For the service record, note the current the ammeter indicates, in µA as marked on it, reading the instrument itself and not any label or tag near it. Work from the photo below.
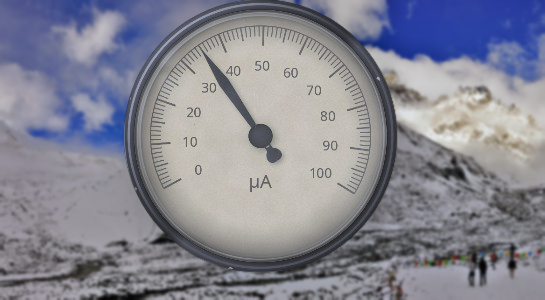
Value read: 35 µA
